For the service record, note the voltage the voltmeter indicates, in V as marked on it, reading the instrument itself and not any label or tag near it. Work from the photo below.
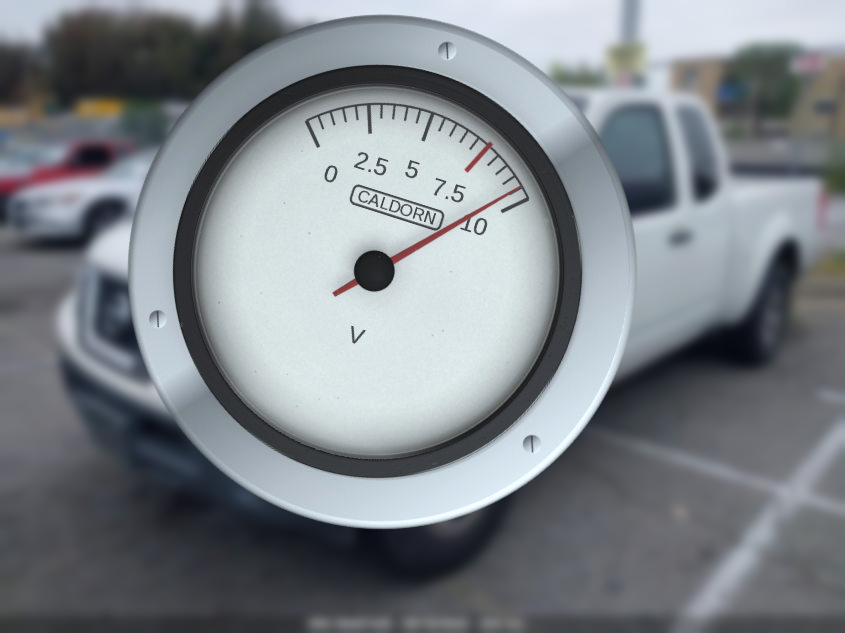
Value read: 9.5 V
